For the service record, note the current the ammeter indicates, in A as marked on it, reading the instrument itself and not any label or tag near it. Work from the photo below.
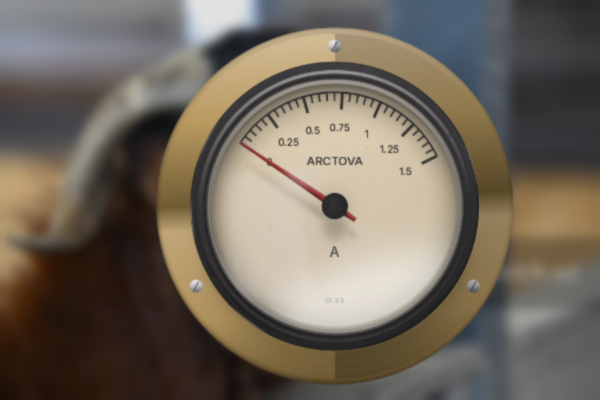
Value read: 0 A
